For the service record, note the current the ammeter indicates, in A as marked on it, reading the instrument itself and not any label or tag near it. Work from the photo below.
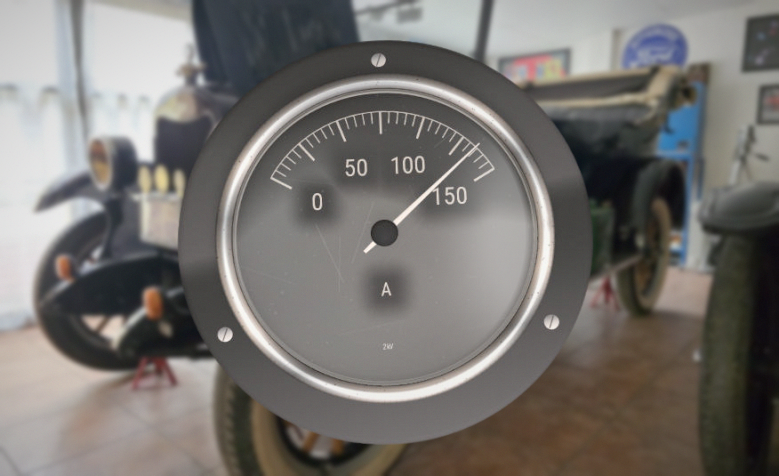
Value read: 135 A
